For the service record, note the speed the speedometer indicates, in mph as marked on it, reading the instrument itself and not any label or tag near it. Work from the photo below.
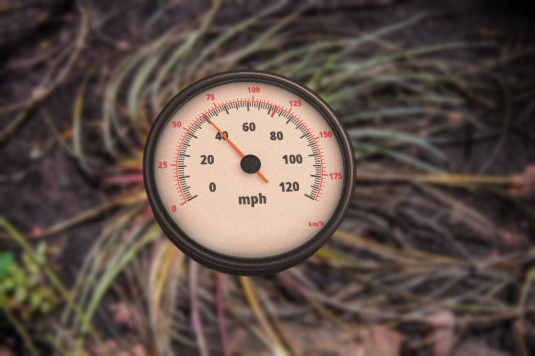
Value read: 40 mph
